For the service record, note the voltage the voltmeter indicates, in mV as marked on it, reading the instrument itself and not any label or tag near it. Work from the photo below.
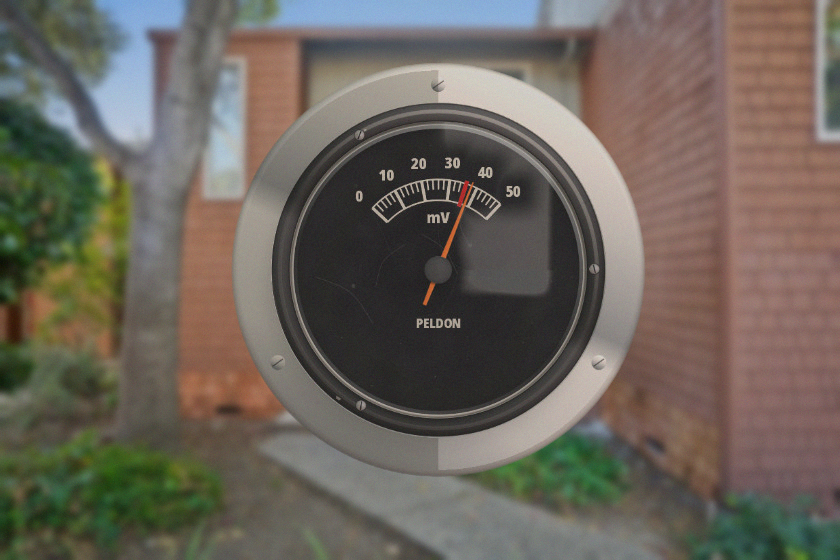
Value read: 38 mV
